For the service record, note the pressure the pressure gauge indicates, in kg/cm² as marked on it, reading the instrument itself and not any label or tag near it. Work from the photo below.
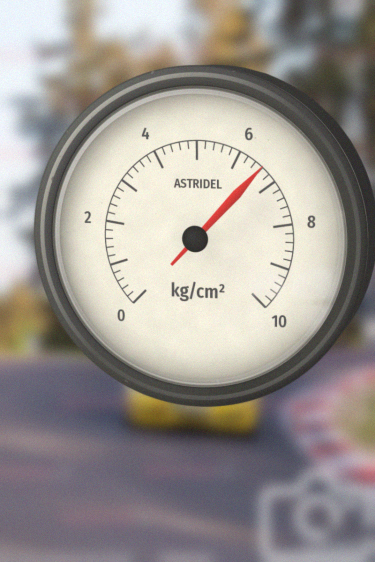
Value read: 6.6 kg/cm²
